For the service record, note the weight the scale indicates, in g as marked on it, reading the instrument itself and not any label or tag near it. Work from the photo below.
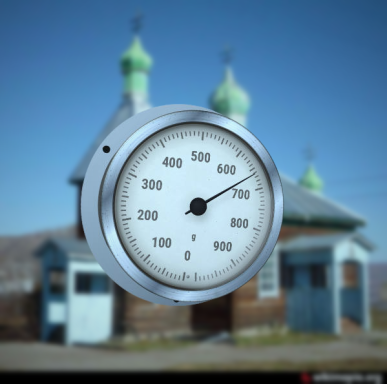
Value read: 660 g
